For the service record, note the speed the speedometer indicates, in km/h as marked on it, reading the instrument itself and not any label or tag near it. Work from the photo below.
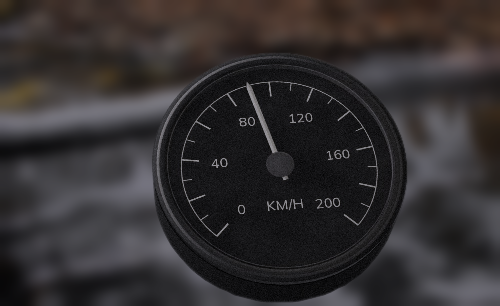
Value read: 90 km/h
